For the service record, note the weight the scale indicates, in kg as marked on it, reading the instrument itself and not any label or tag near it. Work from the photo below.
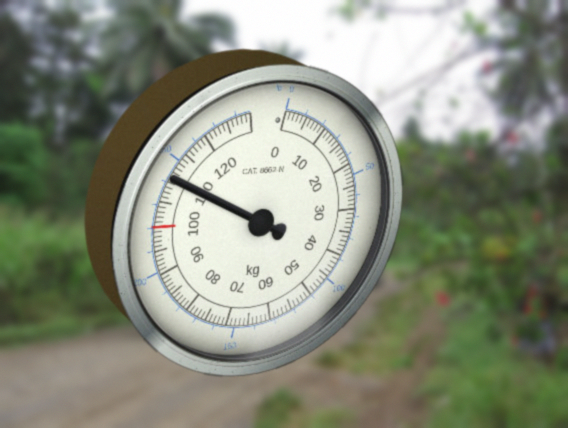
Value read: 110 kg
